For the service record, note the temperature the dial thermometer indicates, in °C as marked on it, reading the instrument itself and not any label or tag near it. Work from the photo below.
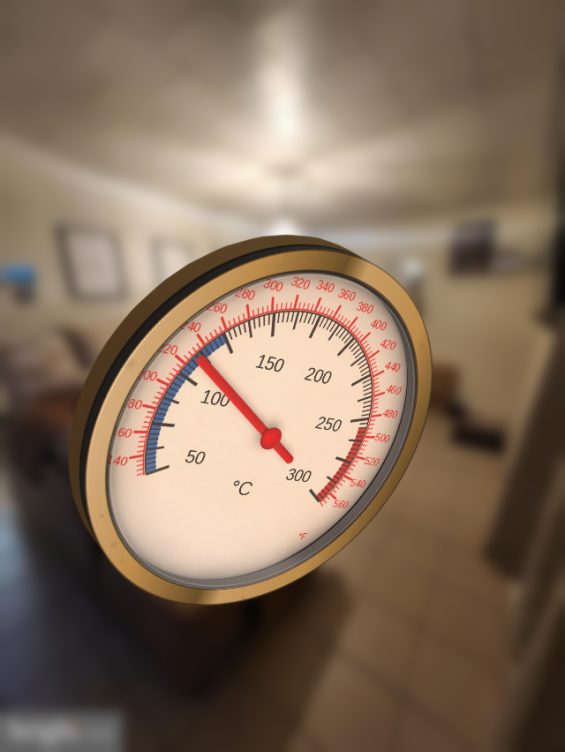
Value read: 110 °C
